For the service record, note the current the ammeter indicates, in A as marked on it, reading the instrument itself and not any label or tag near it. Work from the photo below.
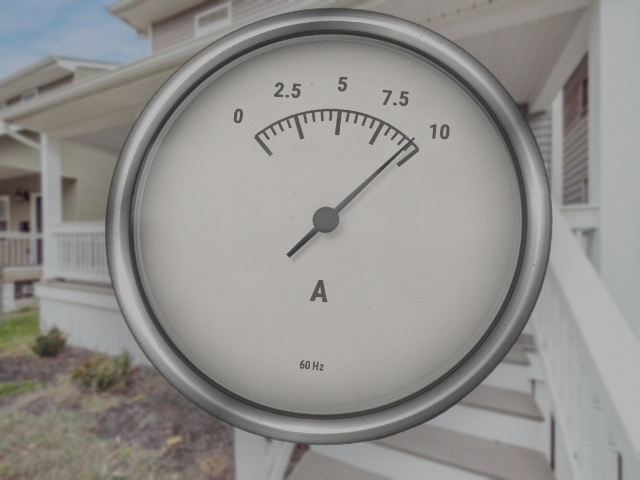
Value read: 9.5 A
